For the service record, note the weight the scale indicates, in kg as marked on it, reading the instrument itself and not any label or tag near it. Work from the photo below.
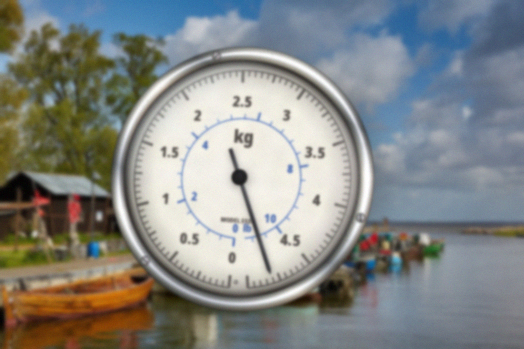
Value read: 4.8 kg
